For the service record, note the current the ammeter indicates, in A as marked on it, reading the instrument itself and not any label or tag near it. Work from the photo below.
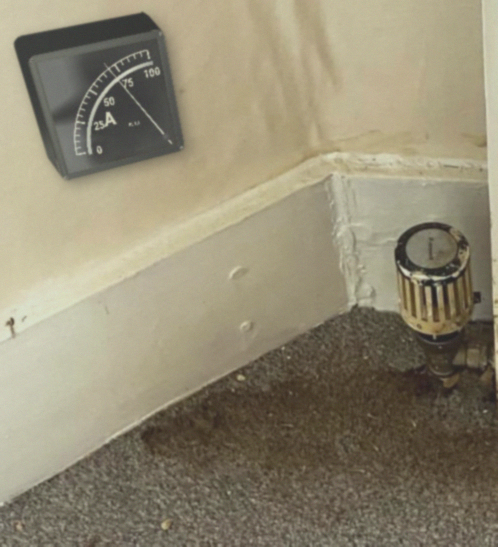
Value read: 70 A
